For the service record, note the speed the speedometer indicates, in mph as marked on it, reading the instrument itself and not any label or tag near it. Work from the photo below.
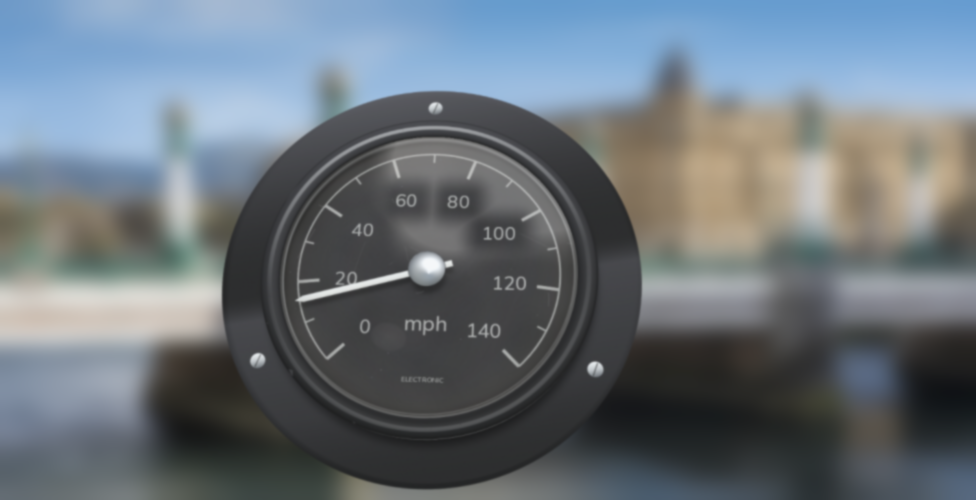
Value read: 15 mph
